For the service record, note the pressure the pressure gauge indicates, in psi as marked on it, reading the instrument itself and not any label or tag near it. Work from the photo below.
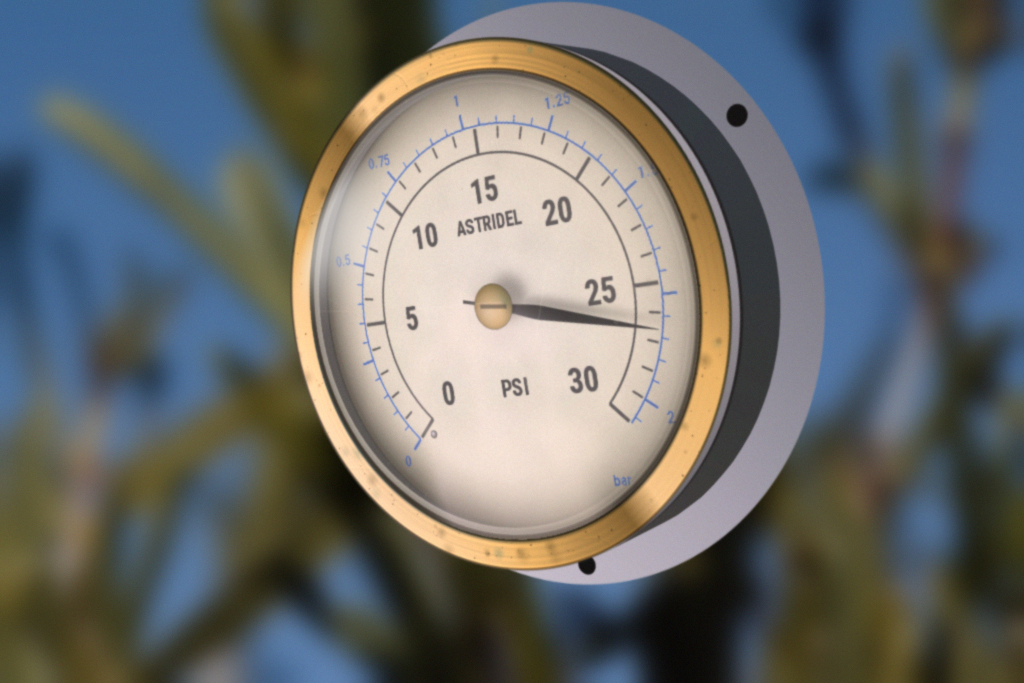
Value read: 26.5 psi
